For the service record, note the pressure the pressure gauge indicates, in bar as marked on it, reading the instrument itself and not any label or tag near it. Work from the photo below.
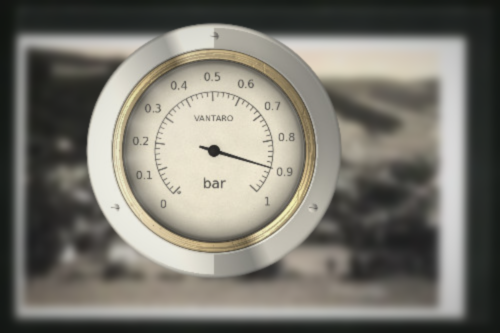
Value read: 0.9 bar
